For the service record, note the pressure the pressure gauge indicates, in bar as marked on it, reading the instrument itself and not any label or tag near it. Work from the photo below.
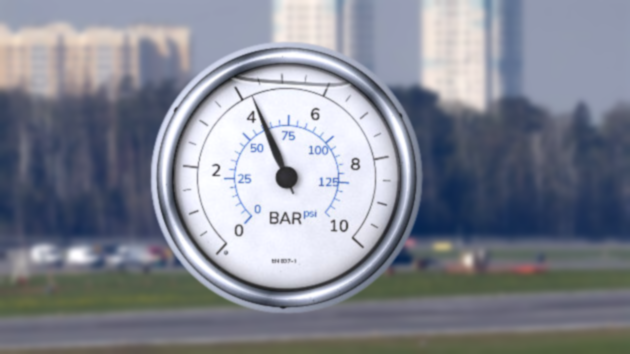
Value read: 4.25 bar
